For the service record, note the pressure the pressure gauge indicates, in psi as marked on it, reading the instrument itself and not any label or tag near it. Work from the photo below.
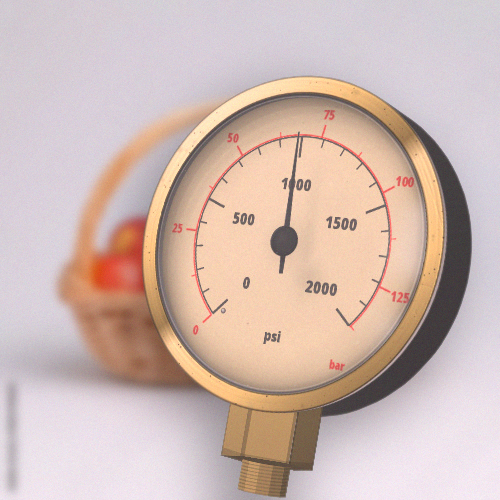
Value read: 1000 psi
